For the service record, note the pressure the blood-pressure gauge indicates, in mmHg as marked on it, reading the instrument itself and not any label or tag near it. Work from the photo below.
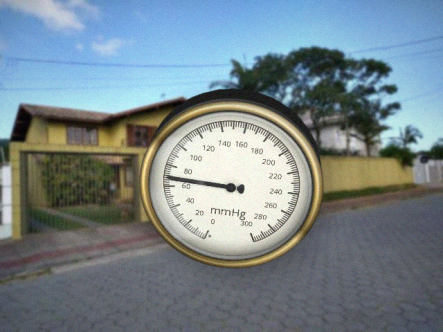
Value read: 70 mmHg
